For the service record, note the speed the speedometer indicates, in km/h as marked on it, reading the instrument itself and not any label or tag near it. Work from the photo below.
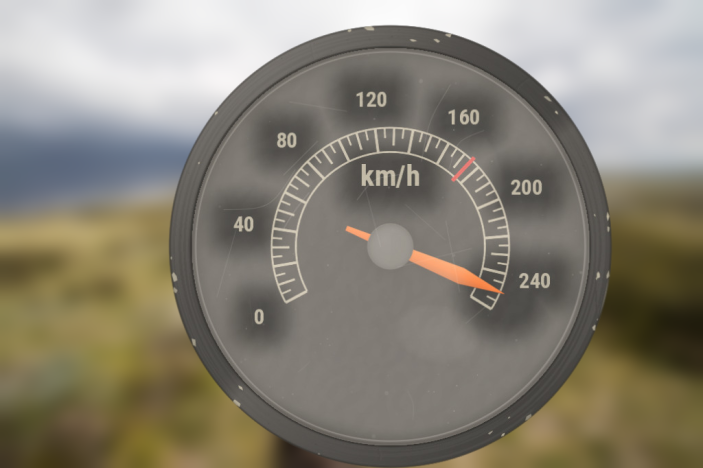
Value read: 250 km/h
